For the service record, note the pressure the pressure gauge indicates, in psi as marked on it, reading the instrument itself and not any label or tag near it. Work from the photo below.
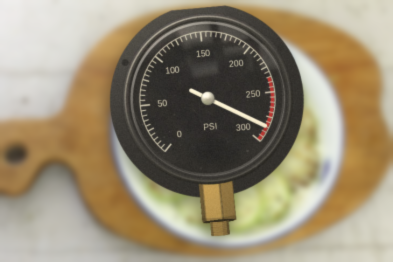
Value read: 285 psi
